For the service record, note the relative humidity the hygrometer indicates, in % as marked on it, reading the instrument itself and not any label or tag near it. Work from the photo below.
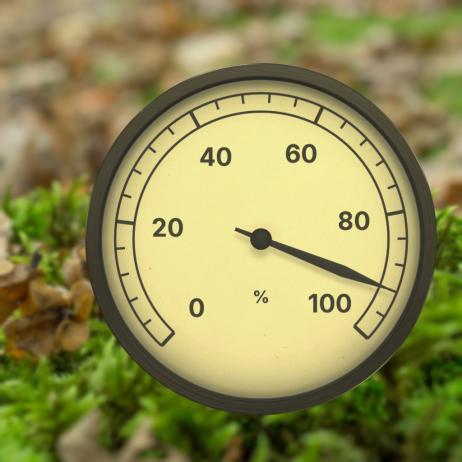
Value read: 92 %
